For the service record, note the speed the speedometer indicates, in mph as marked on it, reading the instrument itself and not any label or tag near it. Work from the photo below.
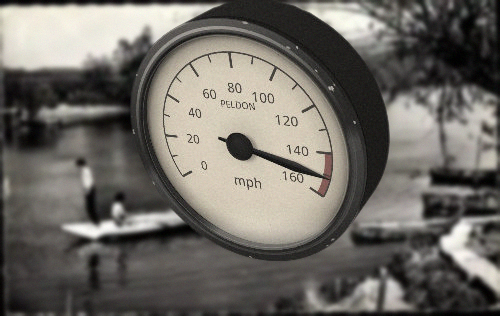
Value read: 150 mph
